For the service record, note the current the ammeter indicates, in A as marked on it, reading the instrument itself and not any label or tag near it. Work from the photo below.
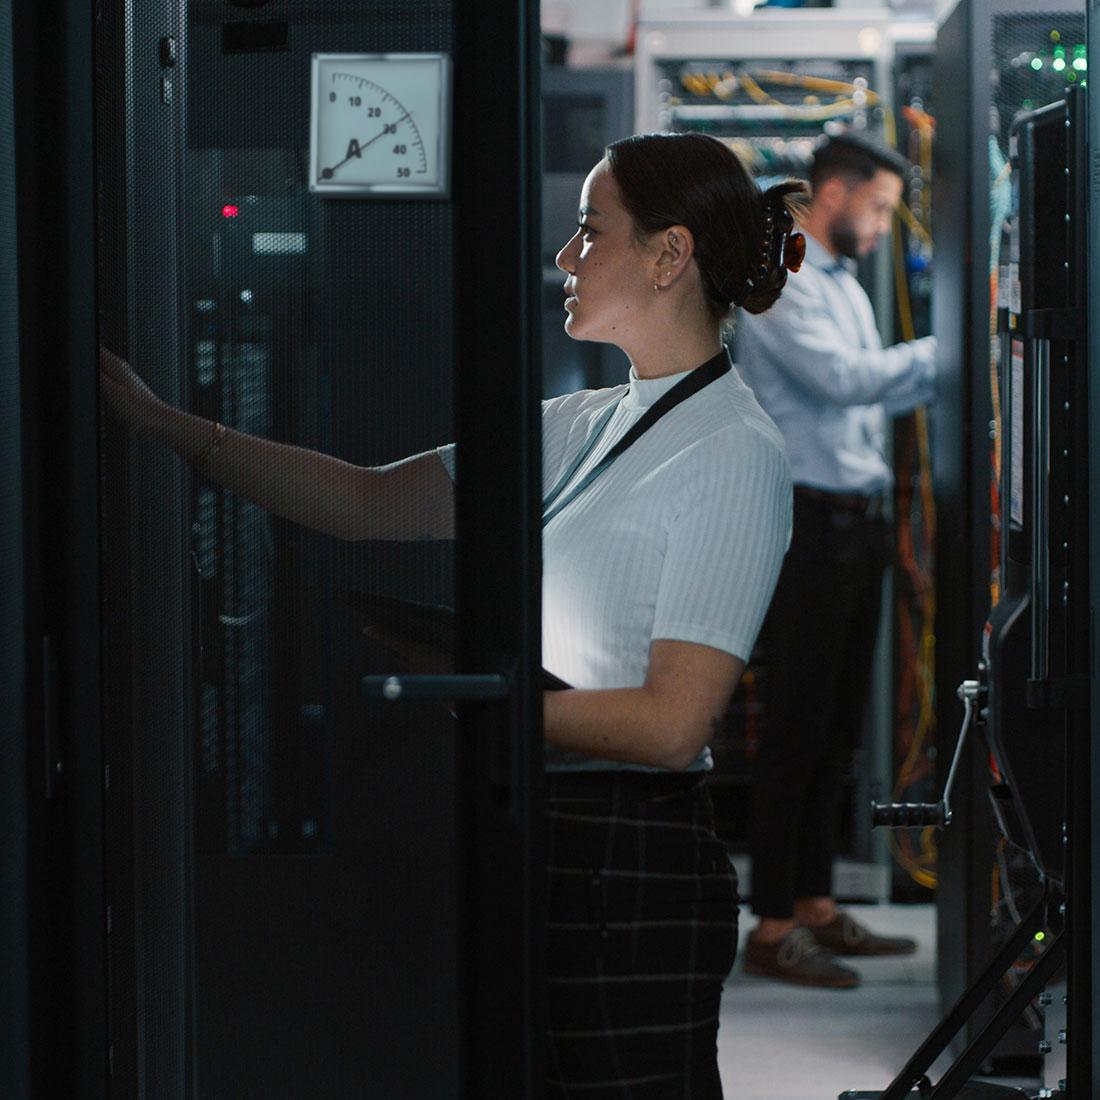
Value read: 30 A
